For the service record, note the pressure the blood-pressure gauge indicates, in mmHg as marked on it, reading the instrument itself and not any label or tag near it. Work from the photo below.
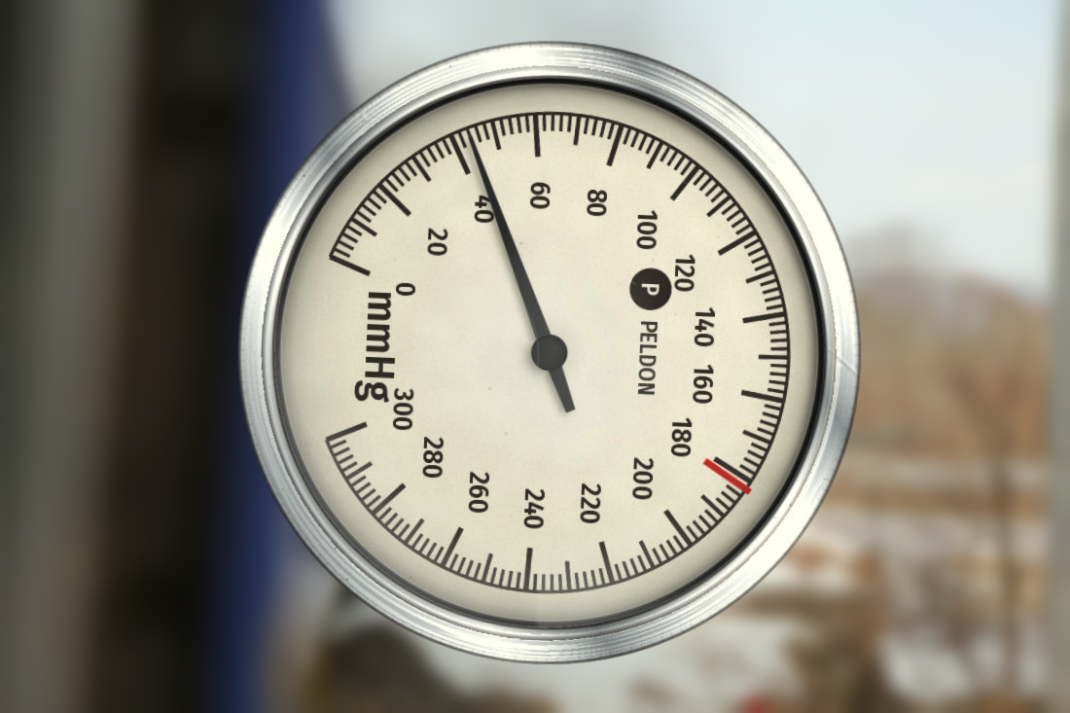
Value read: 44 mmHg
